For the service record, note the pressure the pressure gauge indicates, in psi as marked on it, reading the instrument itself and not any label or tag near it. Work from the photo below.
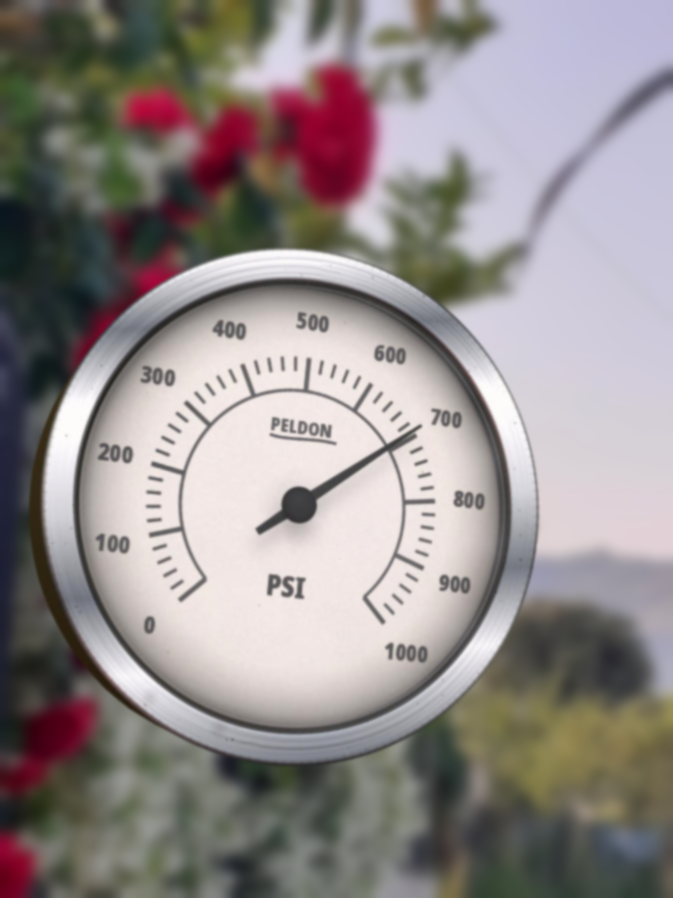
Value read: 690 psi
